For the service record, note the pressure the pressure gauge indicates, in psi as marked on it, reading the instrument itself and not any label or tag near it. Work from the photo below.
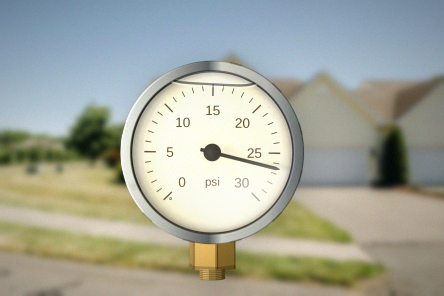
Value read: 26.5 psi
